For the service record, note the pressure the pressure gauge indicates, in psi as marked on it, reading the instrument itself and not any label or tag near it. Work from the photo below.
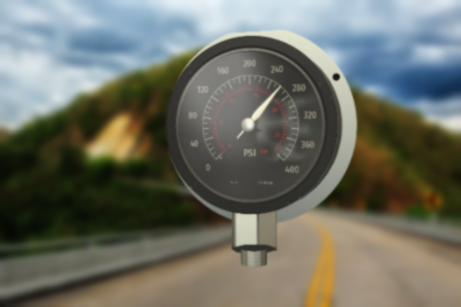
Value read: 260 psi
